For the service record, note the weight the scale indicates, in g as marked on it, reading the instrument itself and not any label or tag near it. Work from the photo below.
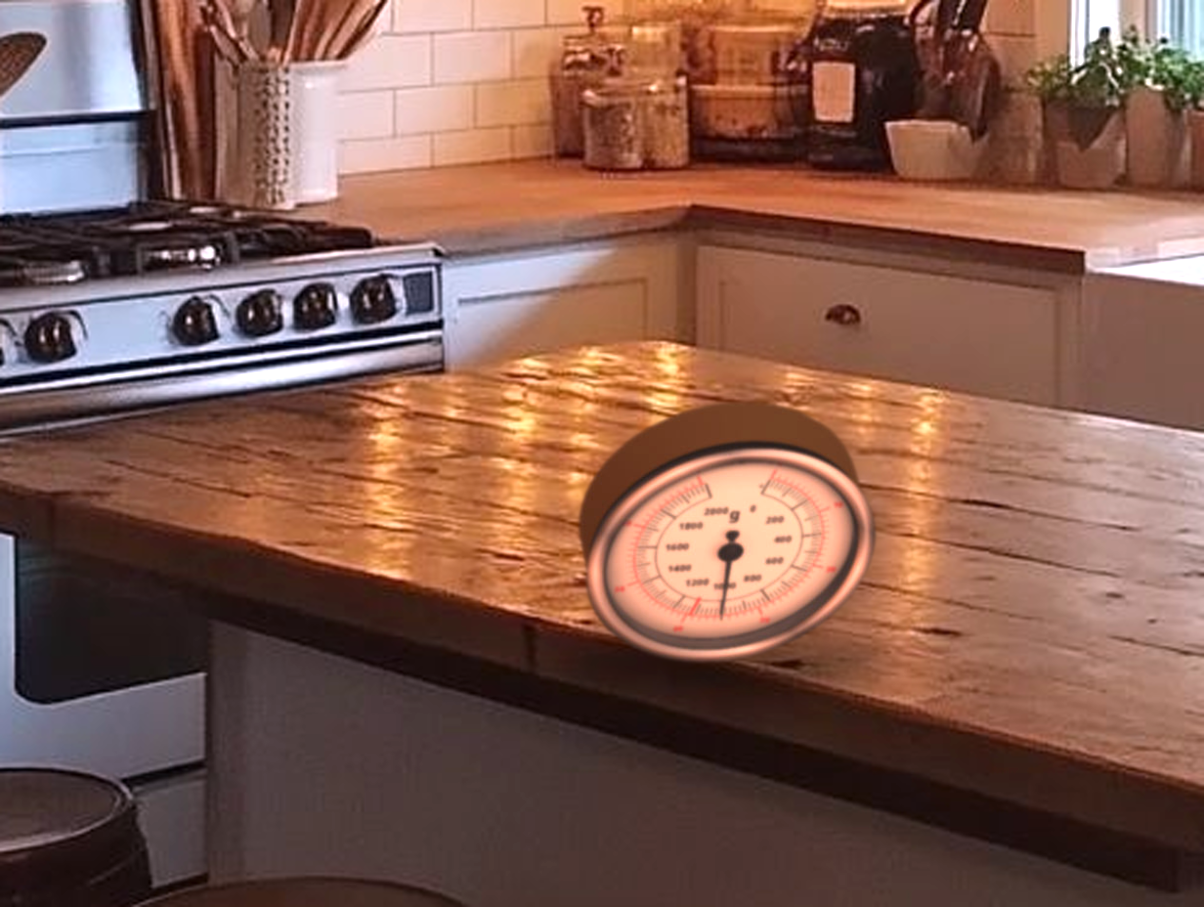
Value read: 1000 g
